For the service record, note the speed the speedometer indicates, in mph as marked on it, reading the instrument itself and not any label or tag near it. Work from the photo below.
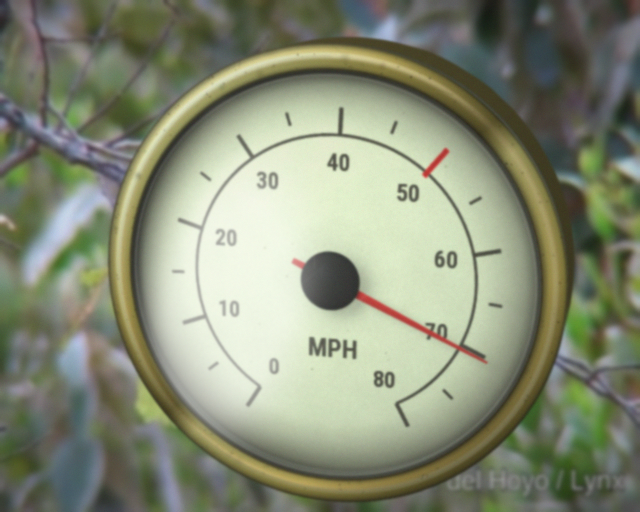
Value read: 70 mph
